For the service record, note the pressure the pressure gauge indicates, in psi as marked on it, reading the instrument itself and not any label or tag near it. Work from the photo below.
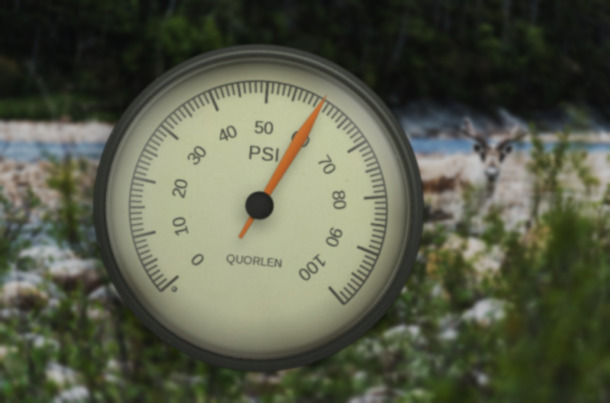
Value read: 60 psi
